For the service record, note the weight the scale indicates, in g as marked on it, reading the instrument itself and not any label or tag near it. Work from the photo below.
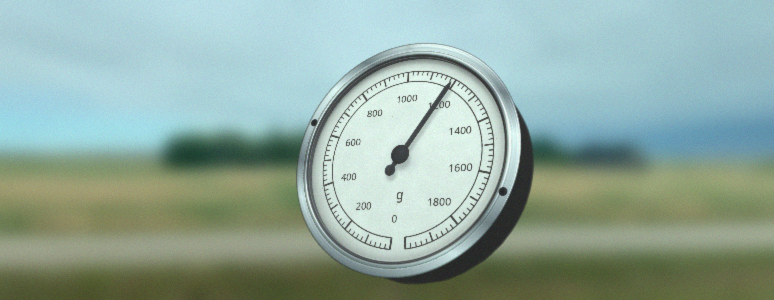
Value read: 1200 g
